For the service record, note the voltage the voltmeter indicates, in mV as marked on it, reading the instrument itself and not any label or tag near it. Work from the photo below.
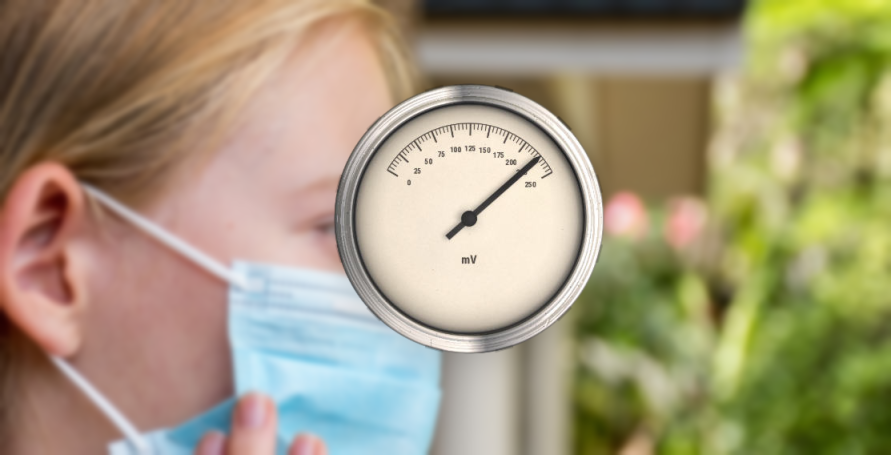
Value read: 225 mV
